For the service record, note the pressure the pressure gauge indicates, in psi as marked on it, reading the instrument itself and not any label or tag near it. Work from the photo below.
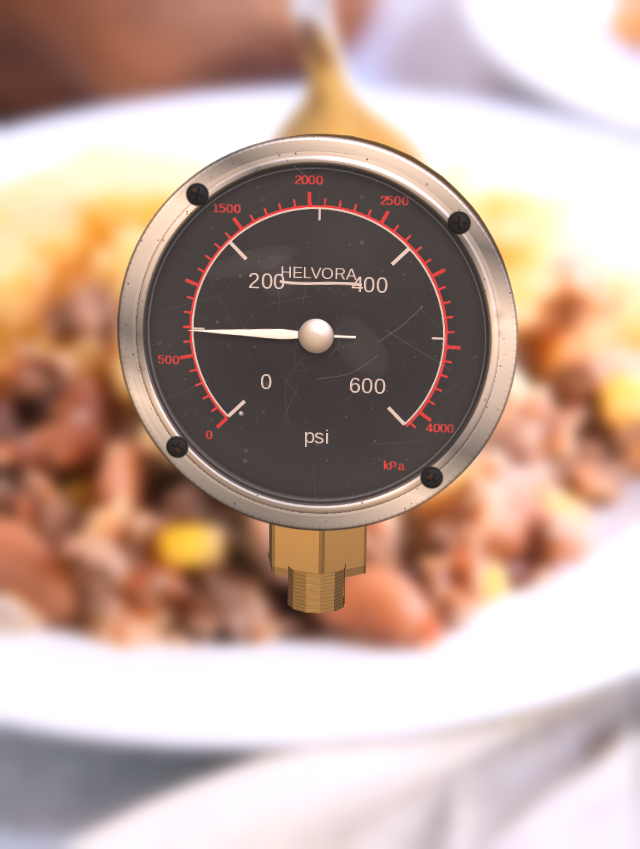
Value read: 100 psi
